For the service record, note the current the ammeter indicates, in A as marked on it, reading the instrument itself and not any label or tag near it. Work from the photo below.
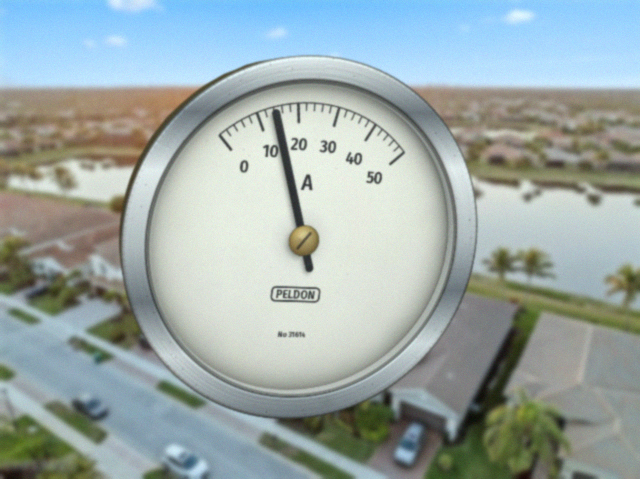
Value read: 14 A
